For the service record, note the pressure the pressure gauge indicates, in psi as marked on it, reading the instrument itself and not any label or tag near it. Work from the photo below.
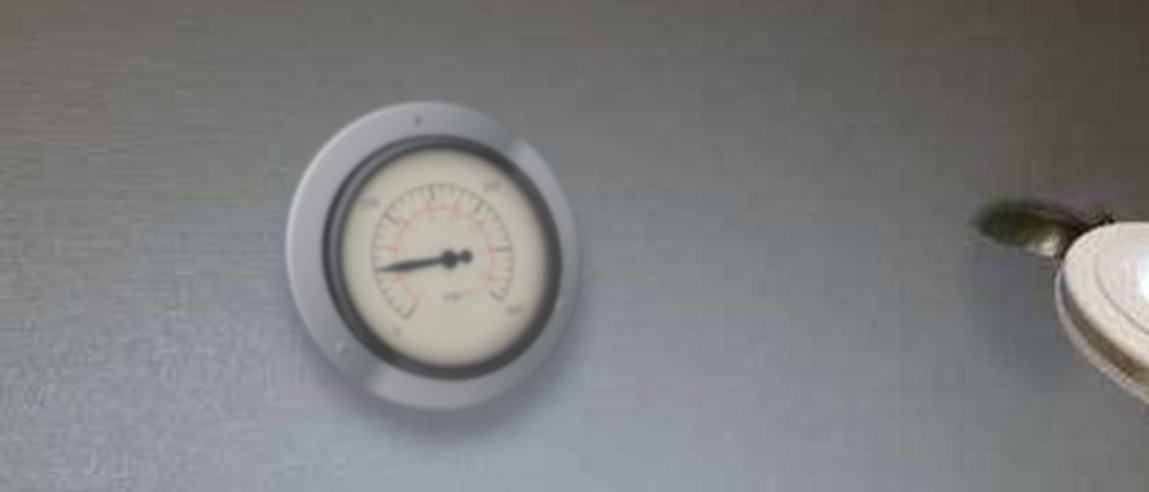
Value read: 50 psi
